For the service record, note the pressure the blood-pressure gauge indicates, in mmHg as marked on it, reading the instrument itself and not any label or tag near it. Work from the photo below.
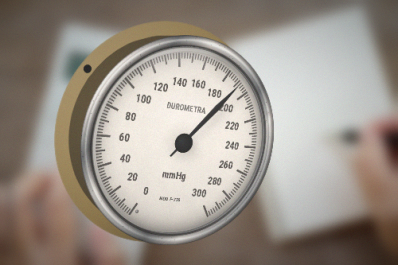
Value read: 190 mmHg
